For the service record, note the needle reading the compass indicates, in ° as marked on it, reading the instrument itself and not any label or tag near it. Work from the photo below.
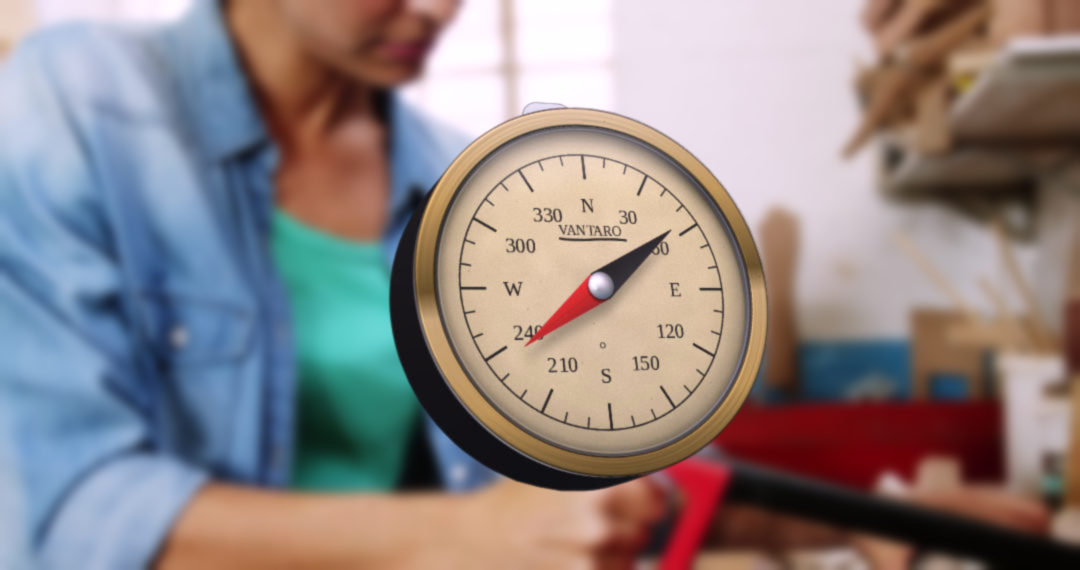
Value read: 235 °
